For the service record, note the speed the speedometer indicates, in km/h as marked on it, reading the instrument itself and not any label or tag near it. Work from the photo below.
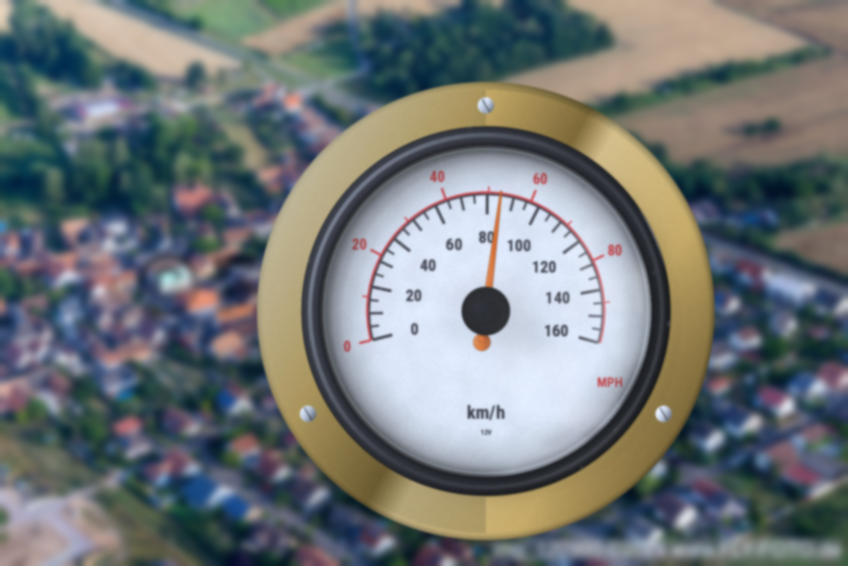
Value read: 85 km/h
